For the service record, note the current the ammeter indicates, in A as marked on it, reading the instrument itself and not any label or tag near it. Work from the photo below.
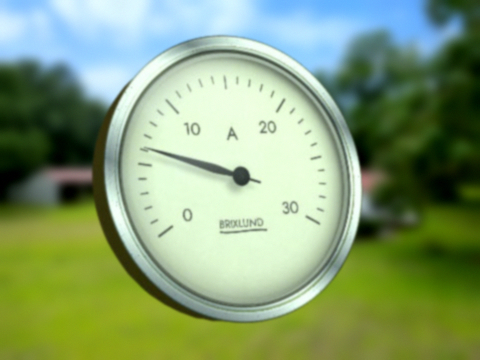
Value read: 6 A
